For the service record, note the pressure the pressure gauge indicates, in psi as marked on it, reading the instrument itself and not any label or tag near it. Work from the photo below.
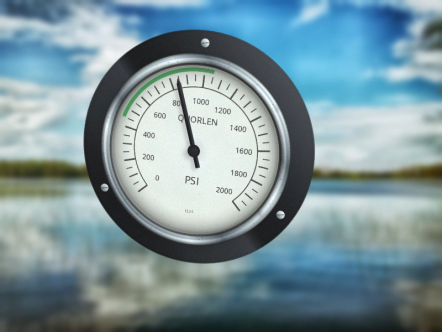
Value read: 850 psi
